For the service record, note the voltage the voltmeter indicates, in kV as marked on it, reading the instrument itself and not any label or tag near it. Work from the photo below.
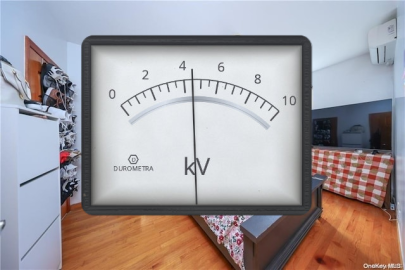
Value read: 4.5 kV
